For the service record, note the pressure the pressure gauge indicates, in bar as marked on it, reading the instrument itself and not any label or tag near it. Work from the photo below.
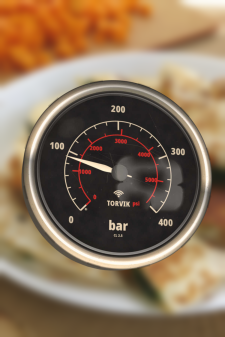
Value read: 90 bar
